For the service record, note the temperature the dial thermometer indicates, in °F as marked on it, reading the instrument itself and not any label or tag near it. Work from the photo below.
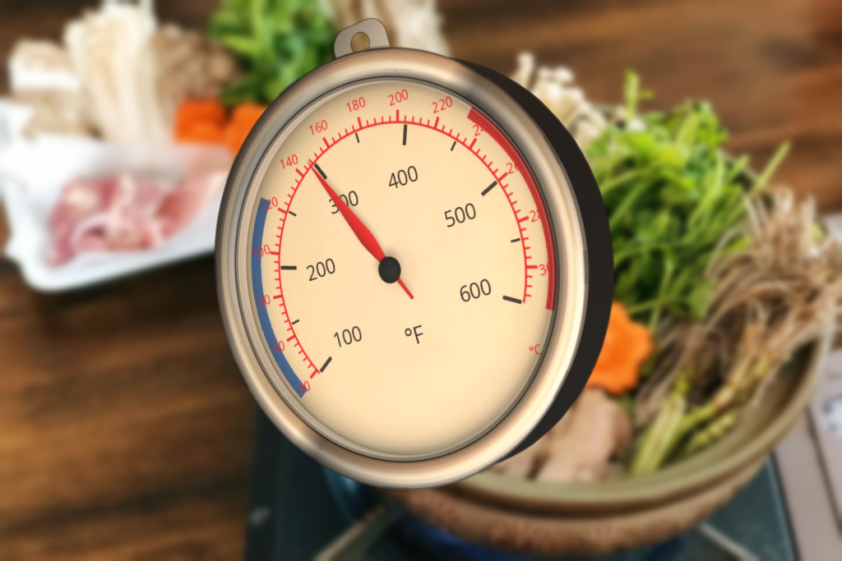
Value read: 300 °F
